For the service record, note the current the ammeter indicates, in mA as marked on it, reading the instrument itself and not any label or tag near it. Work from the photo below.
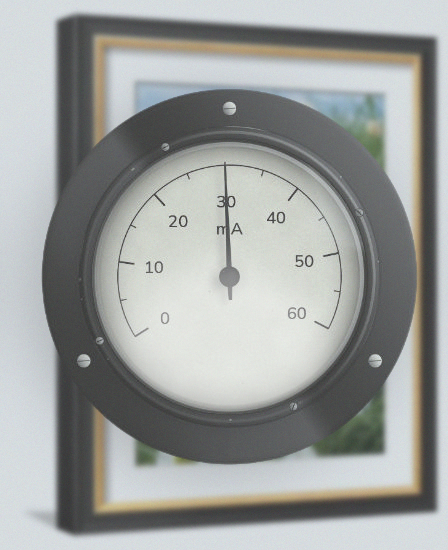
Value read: 30 mA
